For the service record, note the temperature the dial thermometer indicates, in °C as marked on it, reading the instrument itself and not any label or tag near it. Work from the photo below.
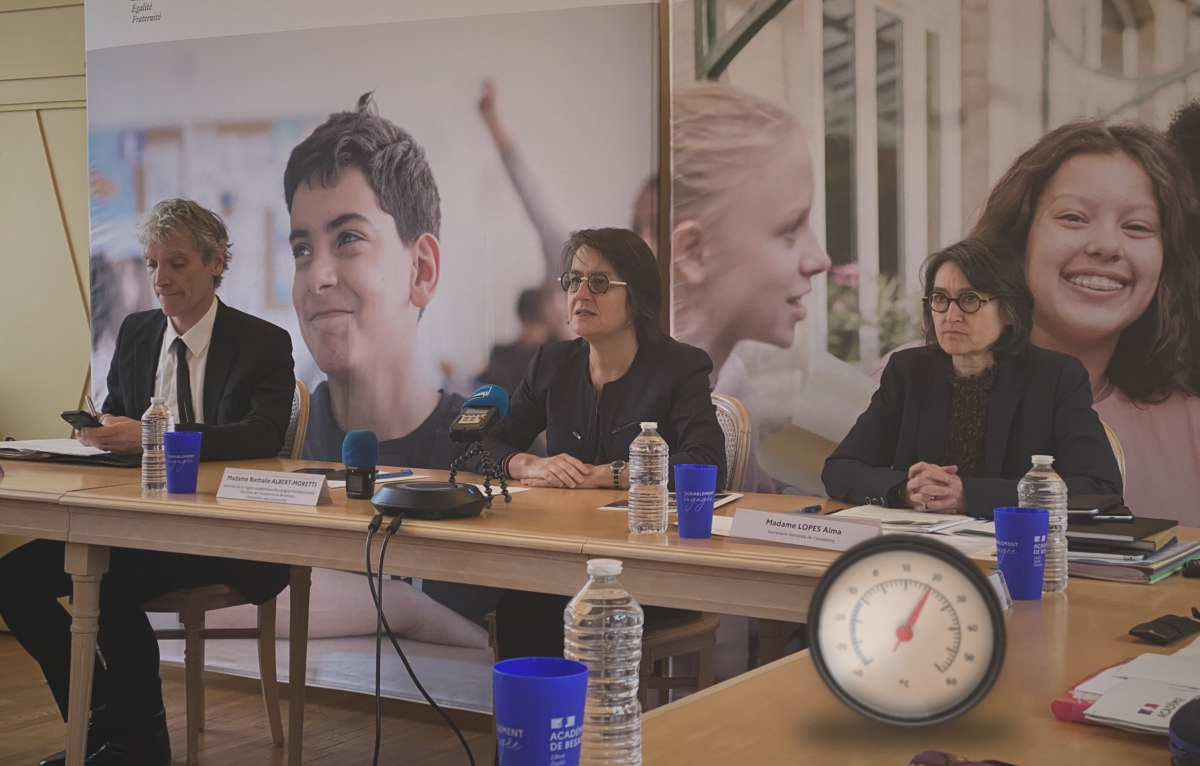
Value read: 20 °C
